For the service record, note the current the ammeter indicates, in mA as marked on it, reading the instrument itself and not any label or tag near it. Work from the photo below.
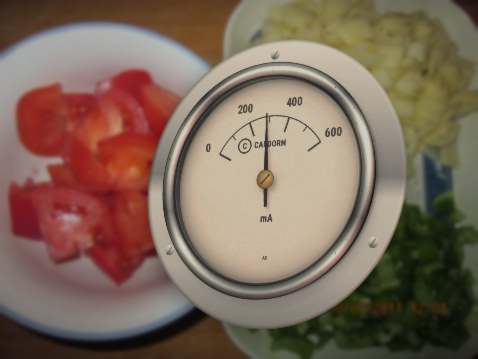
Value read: 300 mA
